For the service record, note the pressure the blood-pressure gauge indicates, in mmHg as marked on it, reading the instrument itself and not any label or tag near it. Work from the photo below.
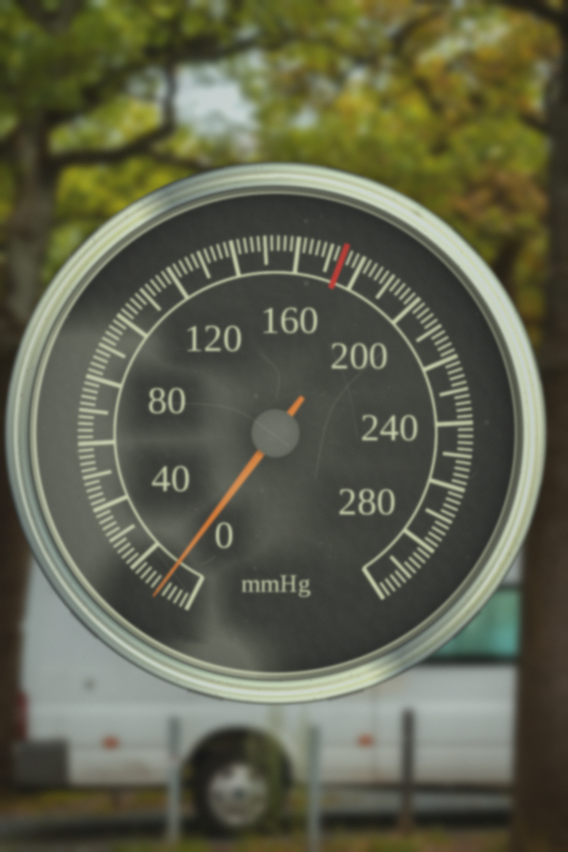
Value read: 10 mmHg
